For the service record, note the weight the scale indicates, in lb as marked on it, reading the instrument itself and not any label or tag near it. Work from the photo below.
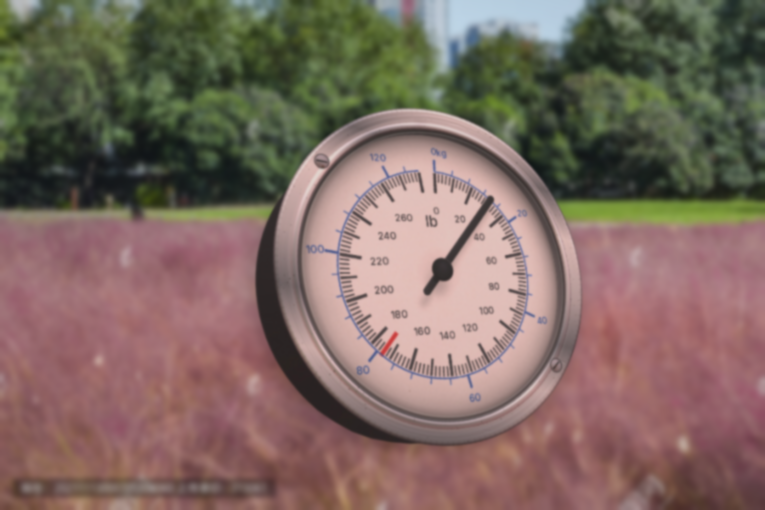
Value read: 30 lb
